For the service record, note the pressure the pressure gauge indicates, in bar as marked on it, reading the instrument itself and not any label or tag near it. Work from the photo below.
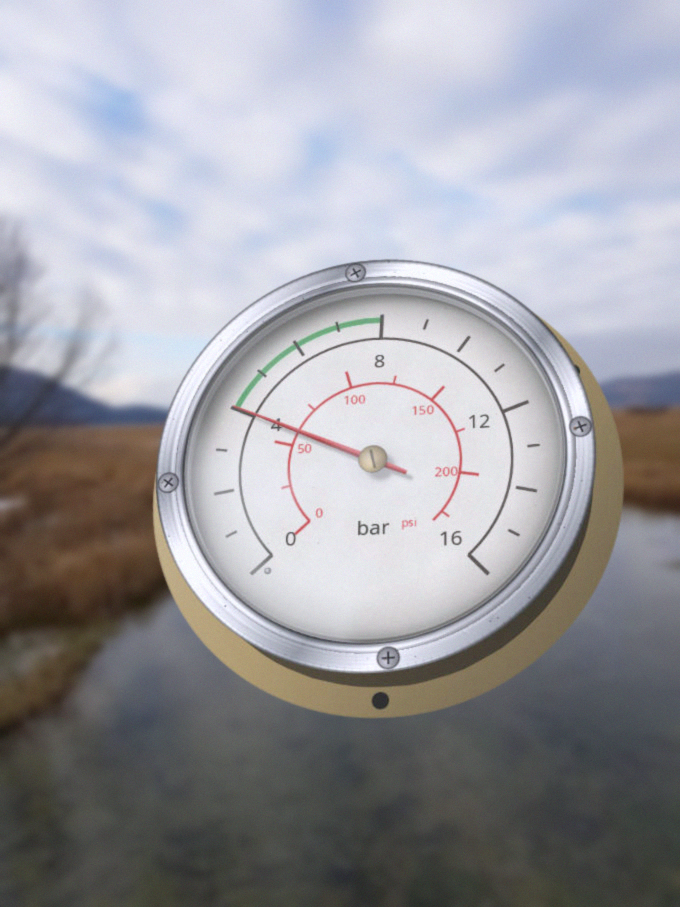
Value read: 4 bar
